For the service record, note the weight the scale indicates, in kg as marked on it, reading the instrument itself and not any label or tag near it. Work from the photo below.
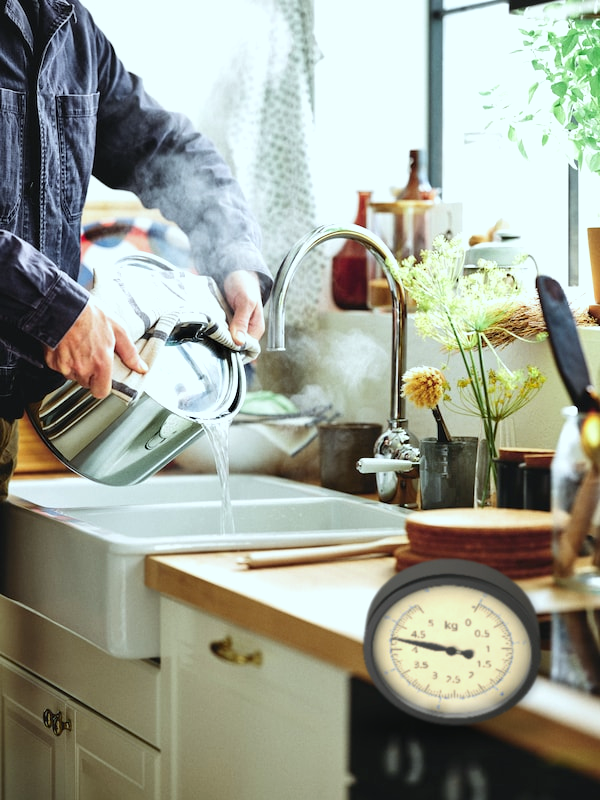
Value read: 4.25 kg
